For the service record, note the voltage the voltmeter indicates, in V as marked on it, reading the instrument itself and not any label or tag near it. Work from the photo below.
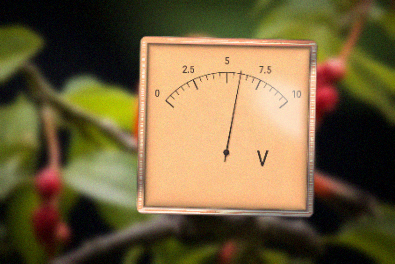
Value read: 6 V
